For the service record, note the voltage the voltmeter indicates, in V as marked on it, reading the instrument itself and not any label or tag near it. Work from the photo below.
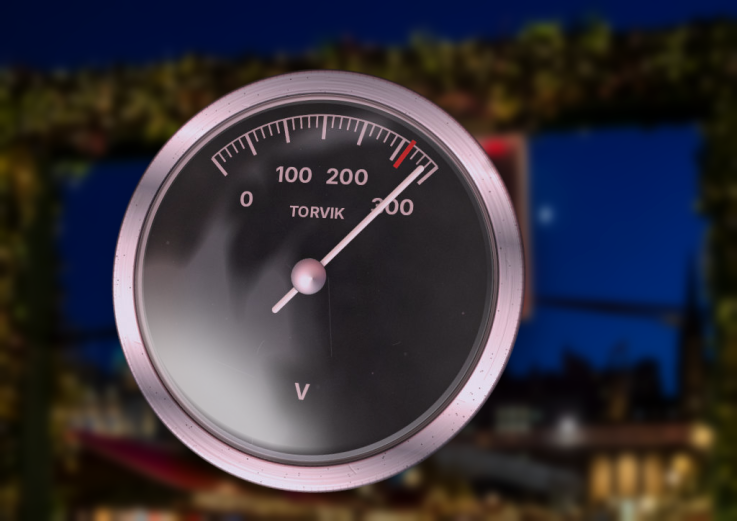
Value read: 290 V
